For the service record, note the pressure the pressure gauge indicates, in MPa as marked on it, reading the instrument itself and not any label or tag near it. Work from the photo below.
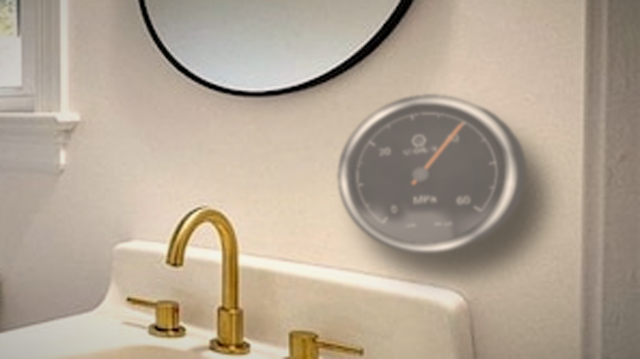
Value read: 40 MPa
